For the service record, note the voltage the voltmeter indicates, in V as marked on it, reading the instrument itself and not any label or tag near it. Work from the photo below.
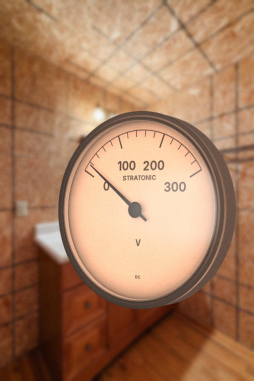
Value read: 20 V
